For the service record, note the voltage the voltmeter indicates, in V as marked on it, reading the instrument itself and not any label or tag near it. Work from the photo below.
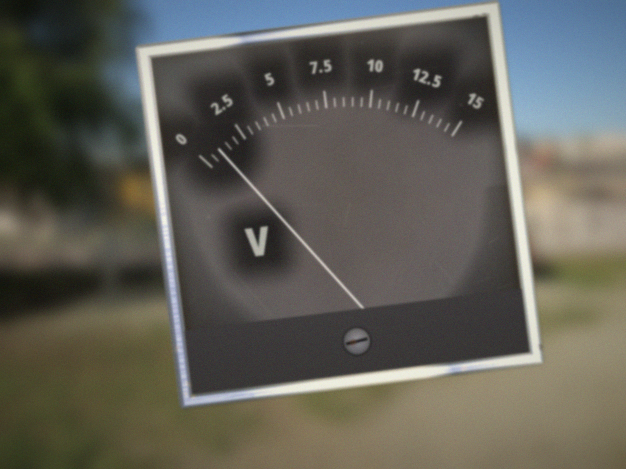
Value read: 1 V
